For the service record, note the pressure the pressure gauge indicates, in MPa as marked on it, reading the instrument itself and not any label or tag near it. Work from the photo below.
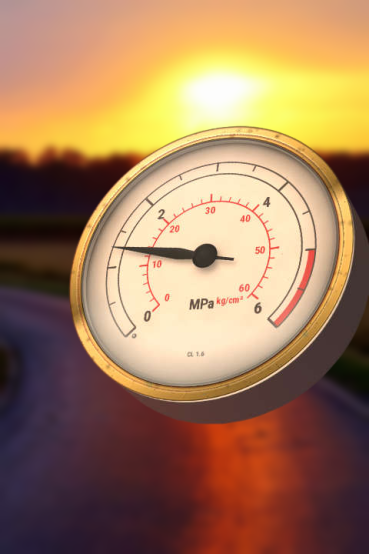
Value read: 1.25 MPa
